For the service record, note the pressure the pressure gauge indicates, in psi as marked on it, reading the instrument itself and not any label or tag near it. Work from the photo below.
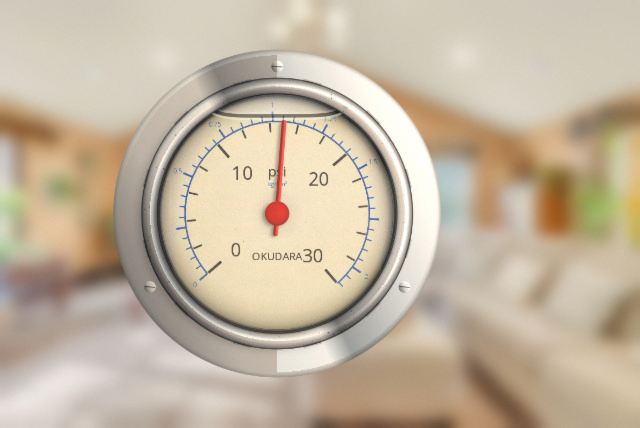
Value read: 15 psi
